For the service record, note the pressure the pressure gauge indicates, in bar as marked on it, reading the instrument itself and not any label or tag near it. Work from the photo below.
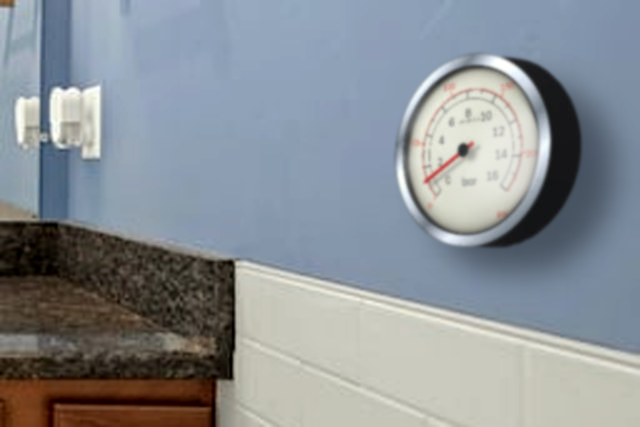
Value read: 1 bar
